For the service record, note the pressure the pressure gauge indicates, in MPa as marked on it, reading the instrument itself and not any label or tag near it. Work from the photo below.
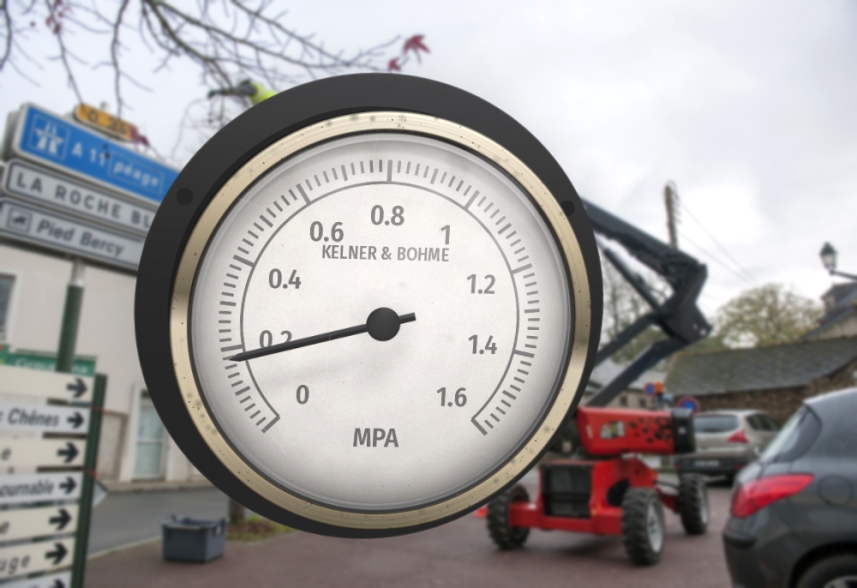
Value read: 0.18 MPa
